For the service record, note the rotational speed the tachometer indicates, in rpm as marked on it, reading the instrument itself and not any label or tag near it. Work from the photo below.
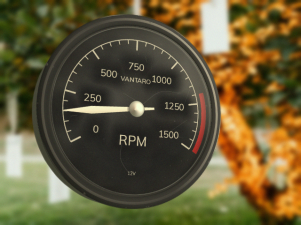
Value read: 150 rpm
